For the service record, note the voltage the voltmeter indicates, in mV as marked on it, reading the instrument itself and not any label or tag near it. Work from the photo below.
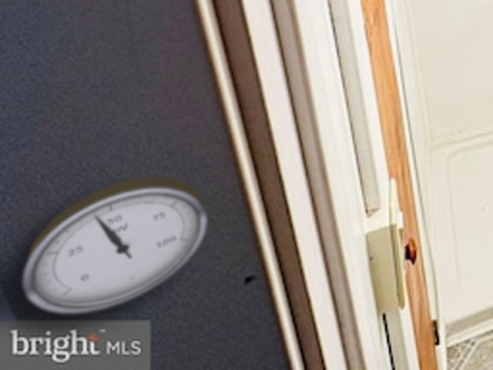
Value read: 45 mV
